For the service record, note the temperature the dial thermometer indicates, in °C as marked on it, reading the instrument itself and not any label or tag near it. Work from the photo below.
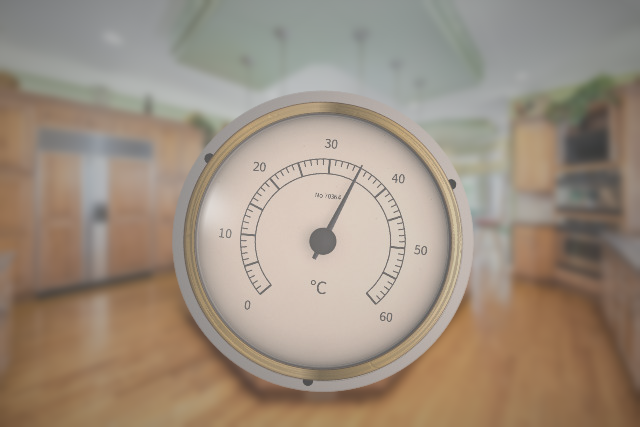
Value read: 35 °C
